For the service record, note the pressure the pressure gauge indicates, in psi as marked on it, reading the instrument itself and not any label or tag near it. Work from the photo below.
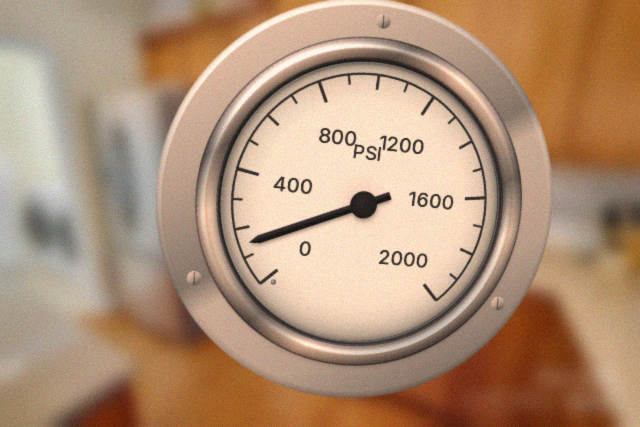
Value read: 150 psi
